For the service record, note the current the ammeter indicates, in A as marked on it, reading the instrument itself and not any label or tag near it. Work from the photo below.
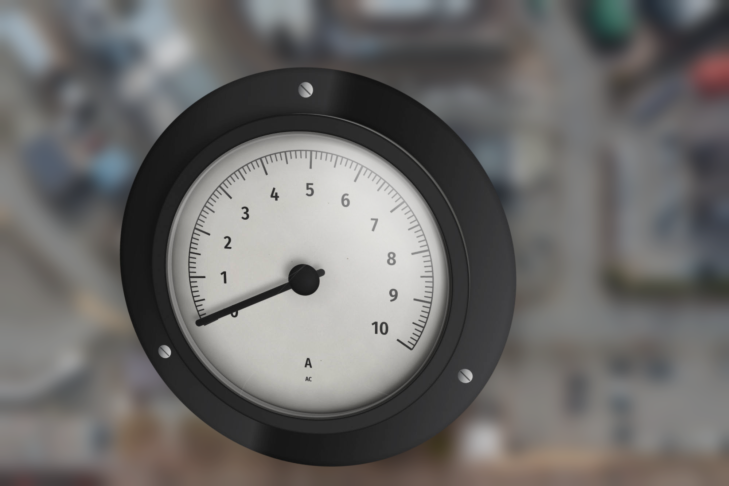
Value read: 0.1 A
